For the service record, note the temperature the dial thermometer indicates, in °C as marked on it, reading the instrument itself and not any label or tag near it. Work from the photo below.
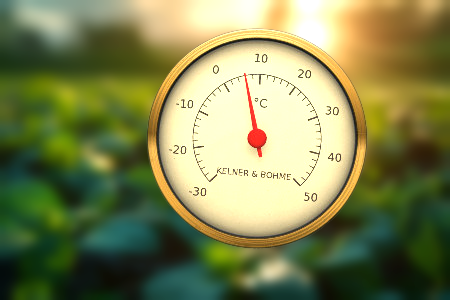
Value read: 6 °C
